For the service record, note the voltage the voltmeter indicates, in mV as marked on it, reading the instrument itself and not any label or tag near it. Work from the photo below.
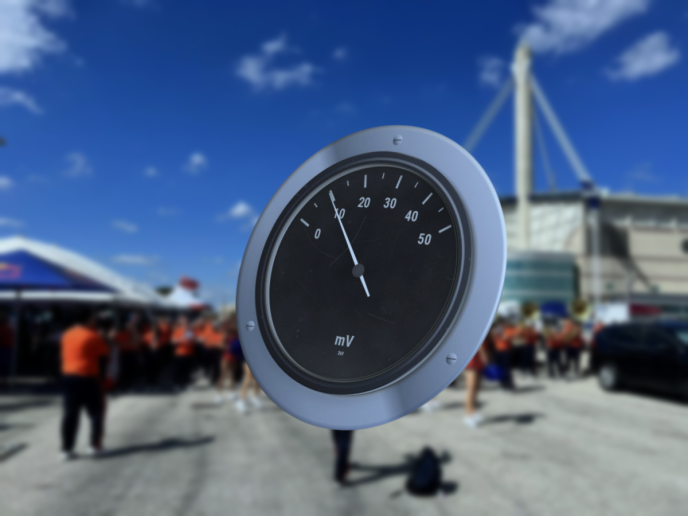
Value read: 10 mV
